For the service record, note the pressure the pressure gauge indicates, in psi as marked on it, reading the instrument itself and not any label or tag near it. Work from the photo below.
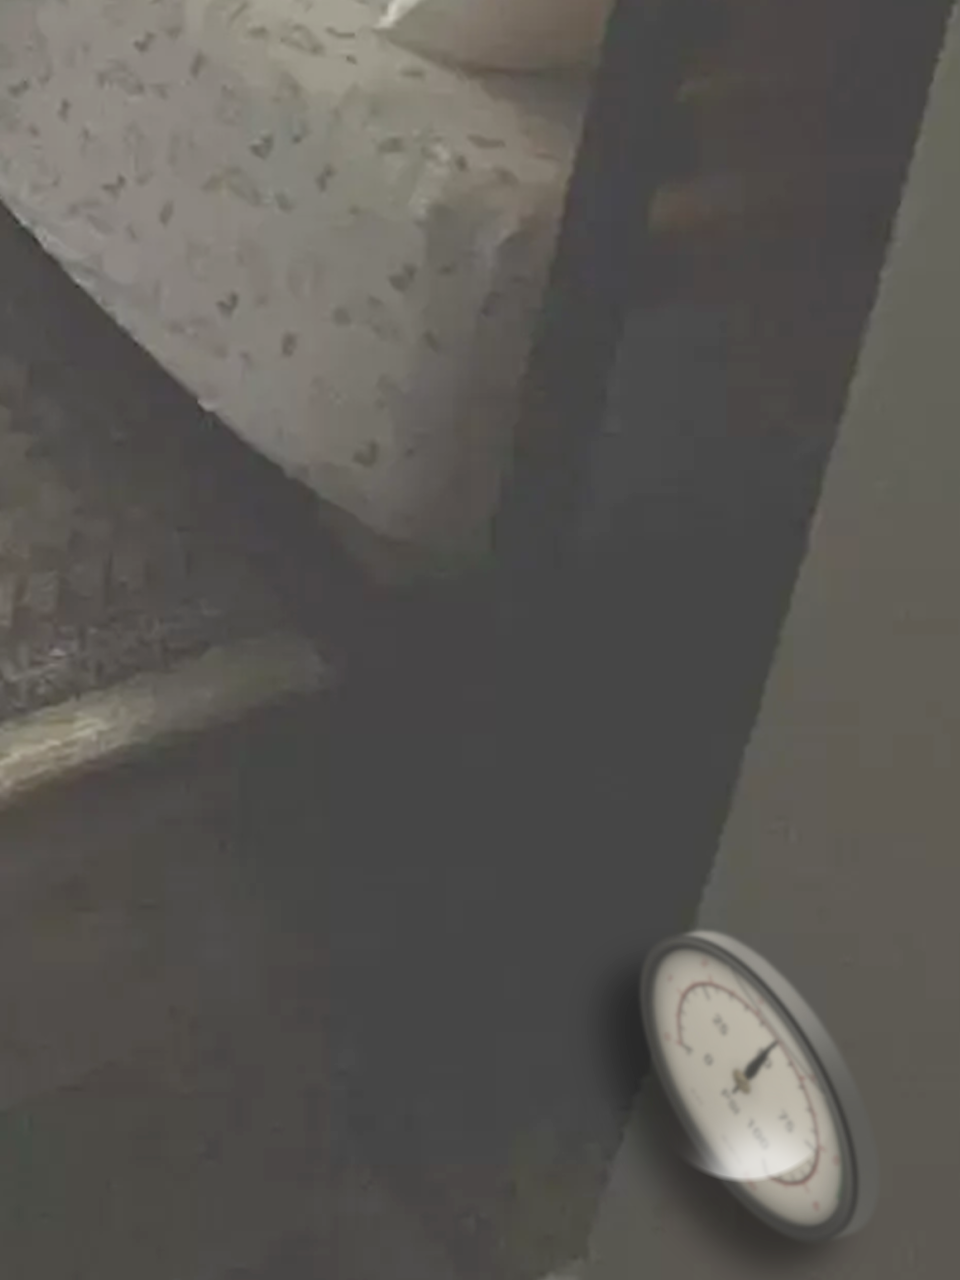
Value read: 50 psi
